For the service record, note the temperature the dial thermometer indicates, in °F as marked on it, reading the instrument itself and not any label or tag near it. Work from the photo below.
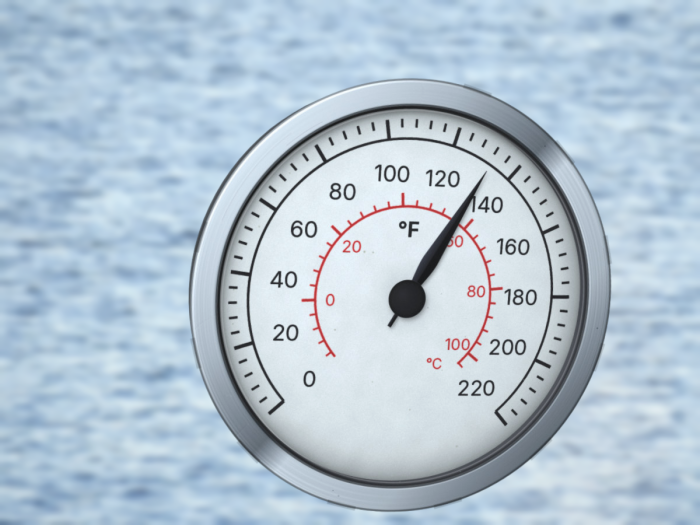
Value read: 132 °F
